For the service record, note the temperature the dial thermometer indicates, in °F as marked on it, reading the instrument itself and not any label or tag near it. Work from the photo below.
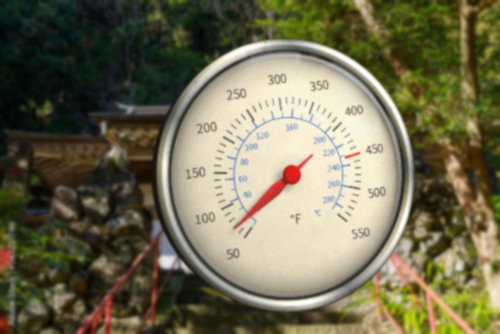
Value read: 70 °F
